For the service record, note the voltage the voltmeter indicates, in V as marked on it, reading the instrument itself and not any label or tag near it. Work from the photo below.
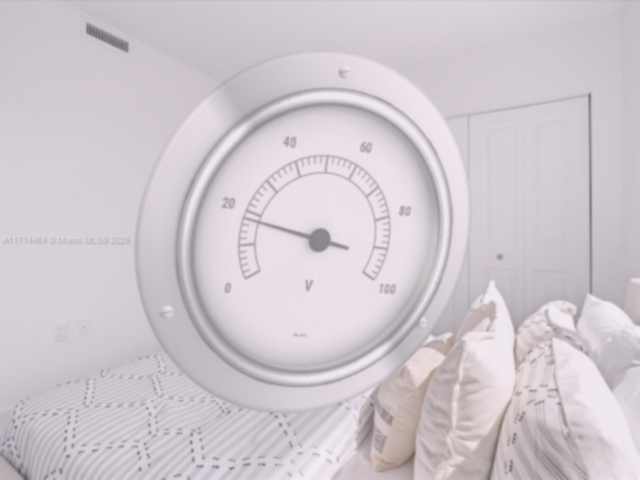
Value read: 18 V
